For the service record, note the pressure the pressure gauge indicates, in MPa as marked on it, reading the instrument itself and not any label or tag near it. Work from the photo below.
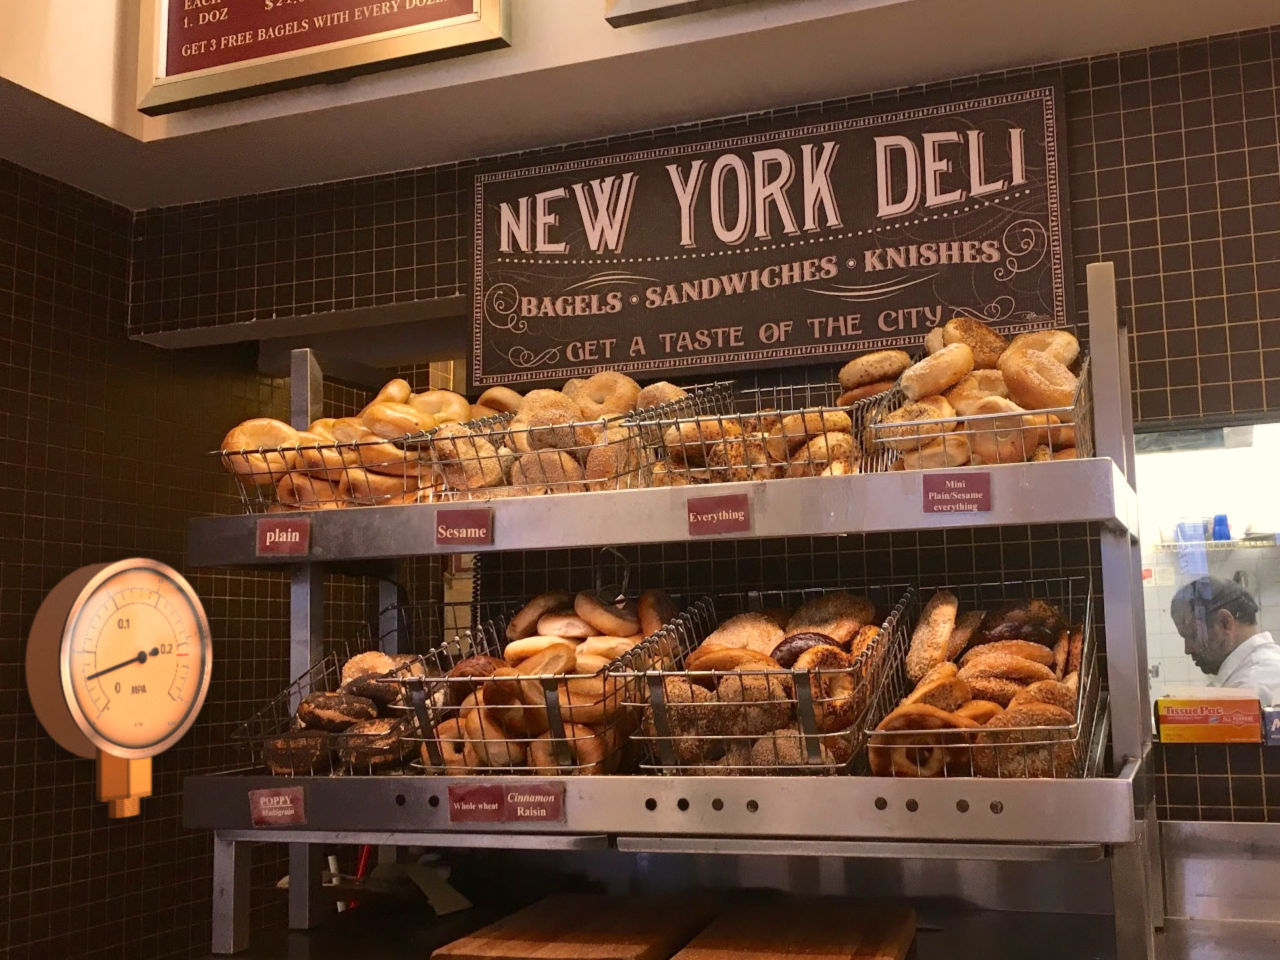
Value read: 0.03 MPa
